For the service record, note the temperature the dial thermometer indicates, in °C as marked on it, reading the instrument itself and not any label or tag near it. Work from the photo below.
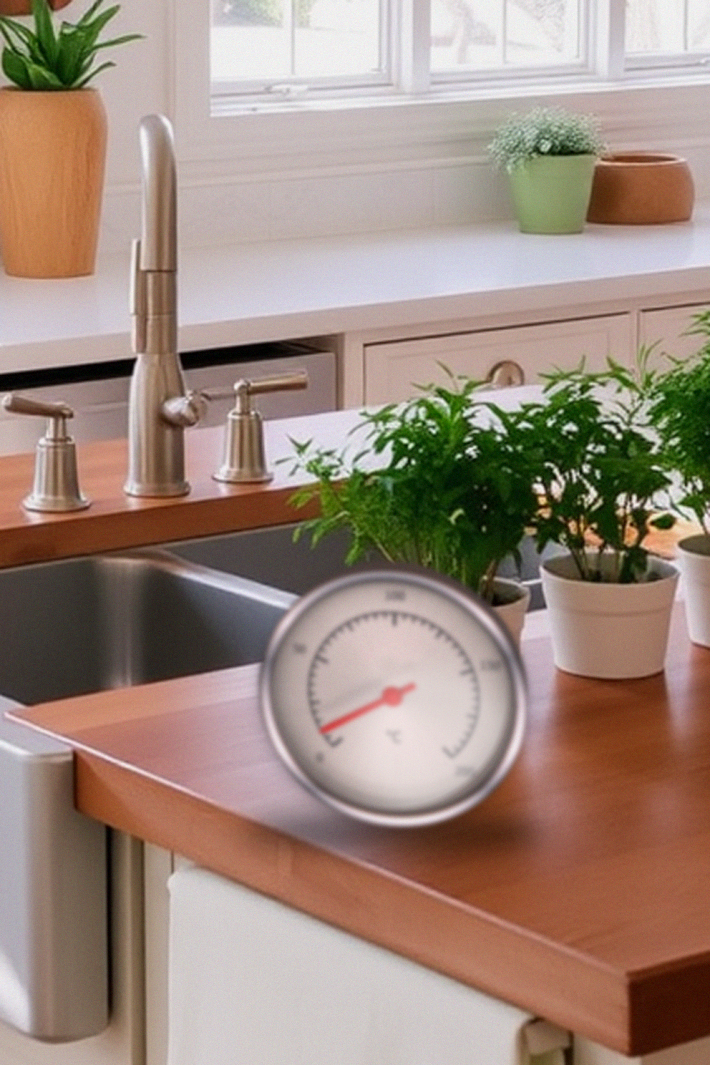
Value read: 10 °C
